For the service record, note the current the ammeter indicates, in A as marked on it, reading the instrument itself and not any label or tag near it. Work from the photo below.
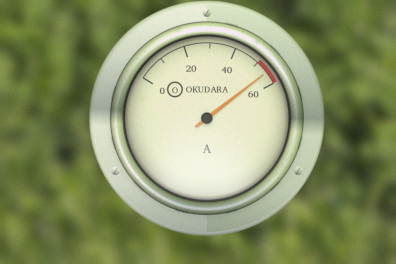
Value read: 55 A
